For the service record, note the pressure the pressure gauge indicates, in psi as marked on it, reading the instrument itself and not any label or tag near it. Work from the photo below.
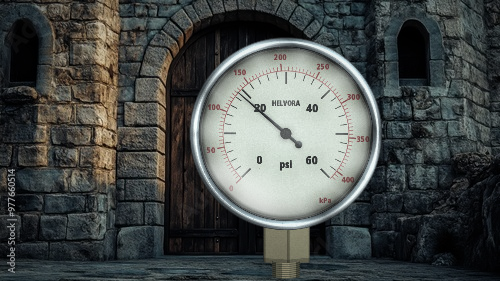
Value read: 19 psi
